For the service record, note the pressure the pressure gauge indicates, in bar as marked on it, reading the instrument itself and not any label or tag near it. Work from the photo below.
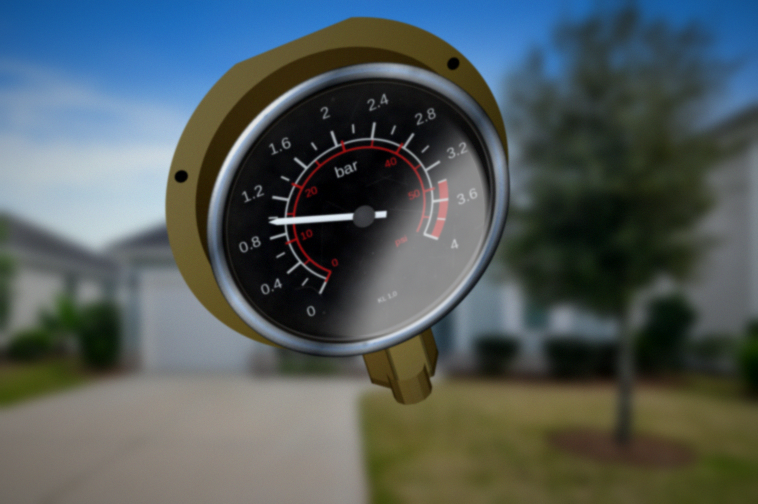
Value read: 1 bar
